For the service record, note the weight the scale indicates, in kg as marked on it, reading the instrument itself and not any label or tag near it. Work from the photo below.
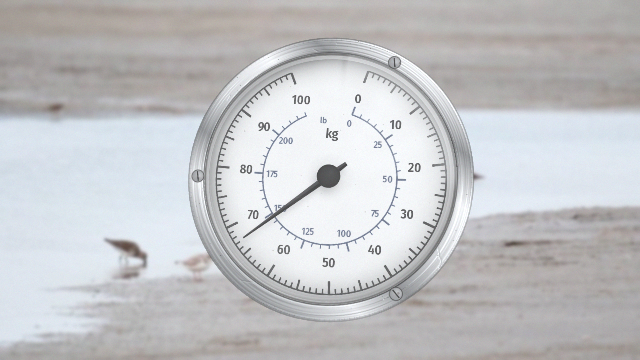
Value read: 67 kg
